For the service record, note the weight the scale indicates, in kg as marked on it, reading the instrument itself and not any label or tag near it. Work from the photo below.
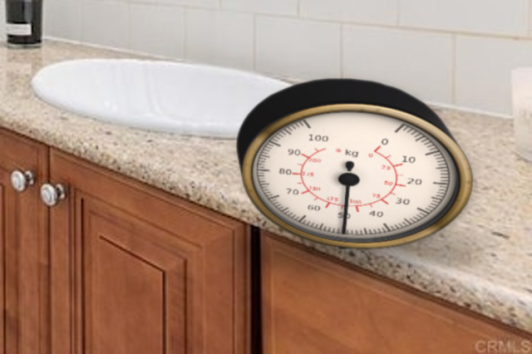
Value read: 50 kg
